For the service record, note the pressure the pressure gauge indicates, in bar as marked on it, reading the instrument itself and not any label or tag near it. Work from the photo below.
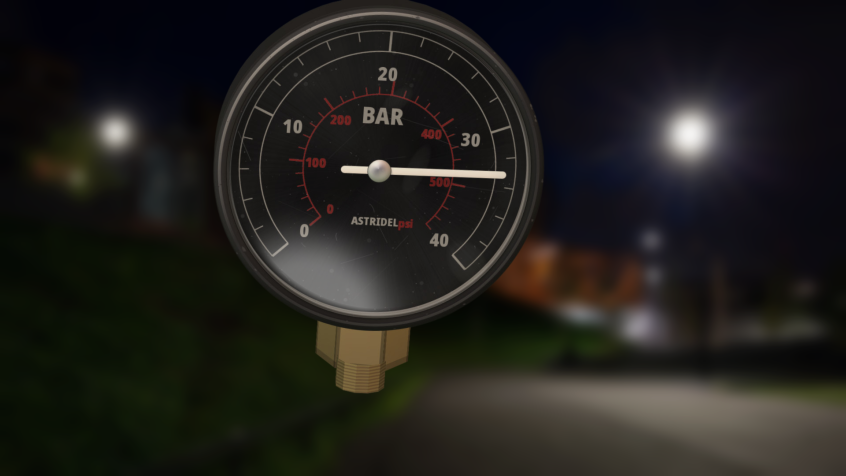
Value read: 33 bar
